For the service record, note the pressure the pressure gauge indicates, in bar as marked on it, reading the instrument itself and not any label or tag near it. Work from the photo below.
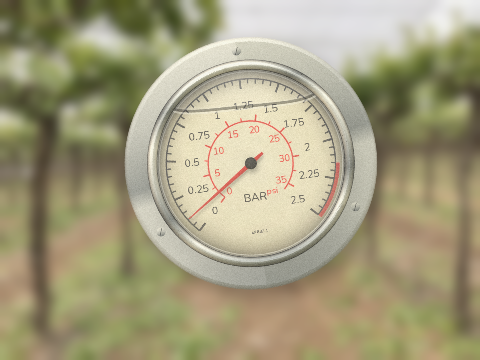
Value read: 0.1 bar
